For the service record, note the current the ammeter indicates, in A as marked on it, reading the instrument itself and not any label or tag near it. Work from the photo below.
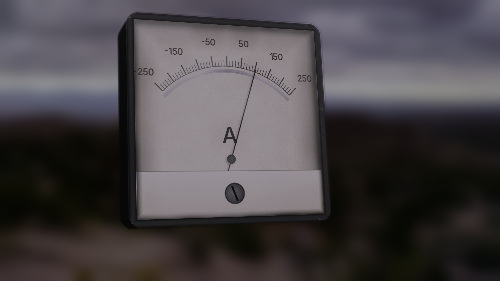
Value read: 100 A
